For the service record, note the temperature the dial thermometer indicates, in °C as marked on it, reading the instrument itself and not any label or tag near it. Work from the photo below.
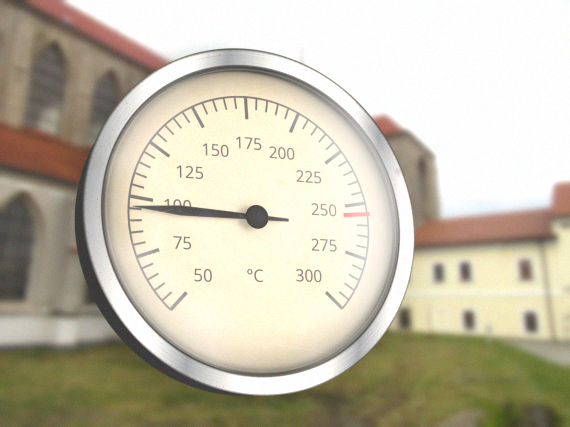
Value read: 95 °C
